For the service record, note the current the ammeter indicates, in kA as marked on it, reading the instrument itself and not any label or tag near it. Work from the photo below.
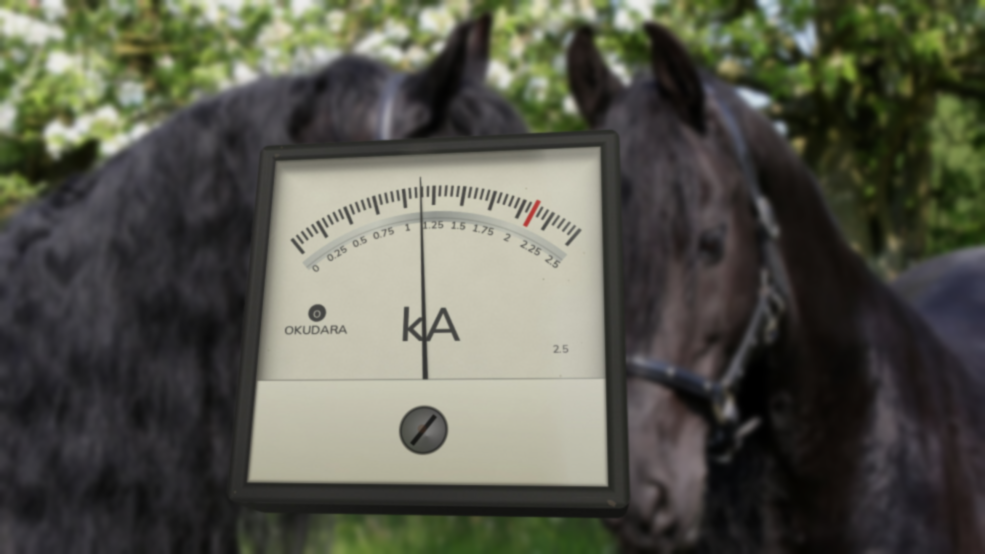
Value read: 1.15 kA
